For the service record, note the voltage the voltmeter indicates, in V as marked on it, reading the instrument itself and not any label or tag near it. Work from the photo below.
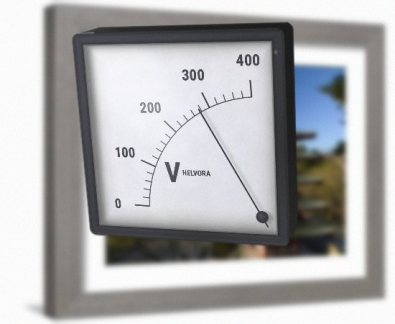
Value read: 280 V
